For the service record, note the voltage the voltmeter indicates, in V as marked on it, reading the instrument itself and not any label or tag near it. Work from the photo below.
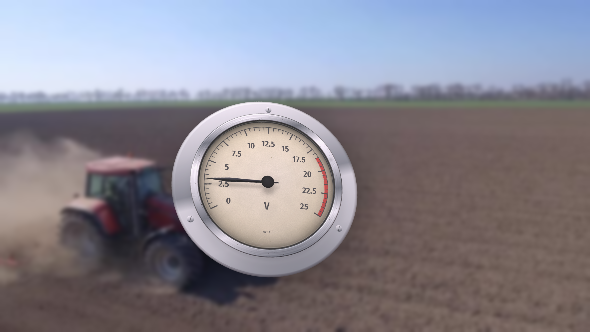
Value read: 3 V
